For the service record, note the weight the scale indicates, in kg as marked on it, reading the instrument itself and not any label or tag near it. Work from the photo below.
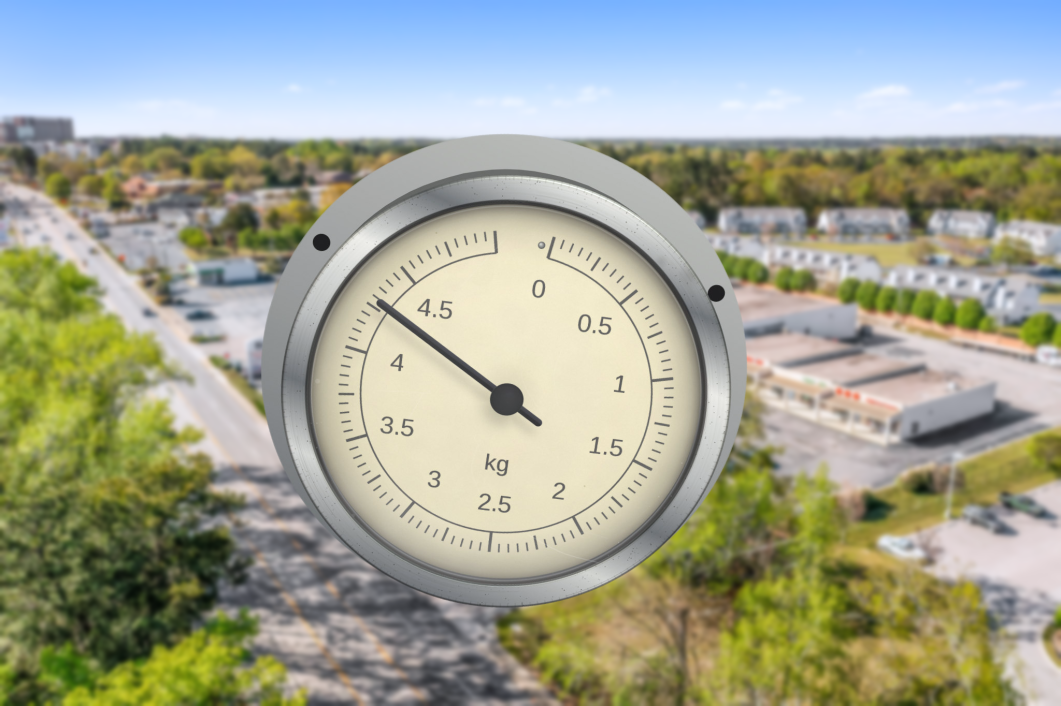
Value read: 4.3 kg
